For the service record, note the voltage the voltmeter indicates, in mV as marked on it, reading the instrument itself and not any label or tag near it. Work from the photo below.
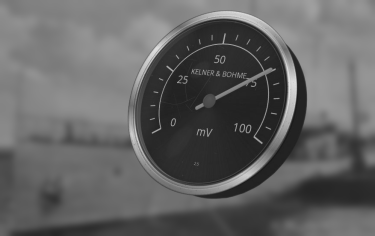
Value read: 75 mV
